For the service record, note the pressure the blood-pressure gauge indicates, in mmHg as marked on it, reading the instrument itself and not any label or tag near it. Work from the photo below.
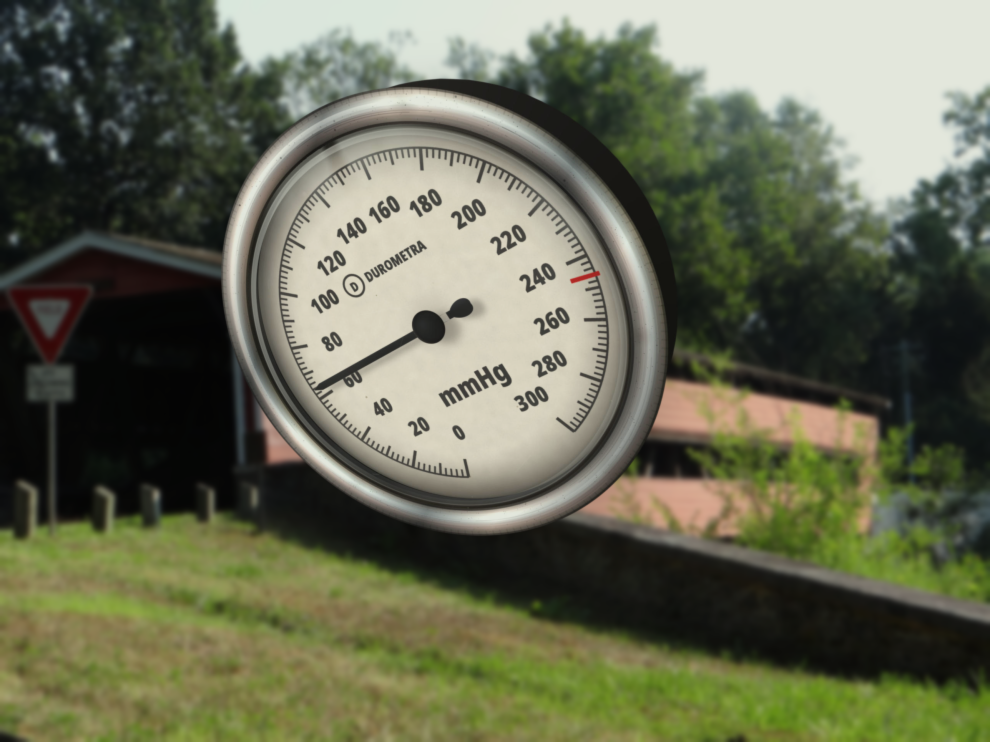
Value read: 64 mmHg
